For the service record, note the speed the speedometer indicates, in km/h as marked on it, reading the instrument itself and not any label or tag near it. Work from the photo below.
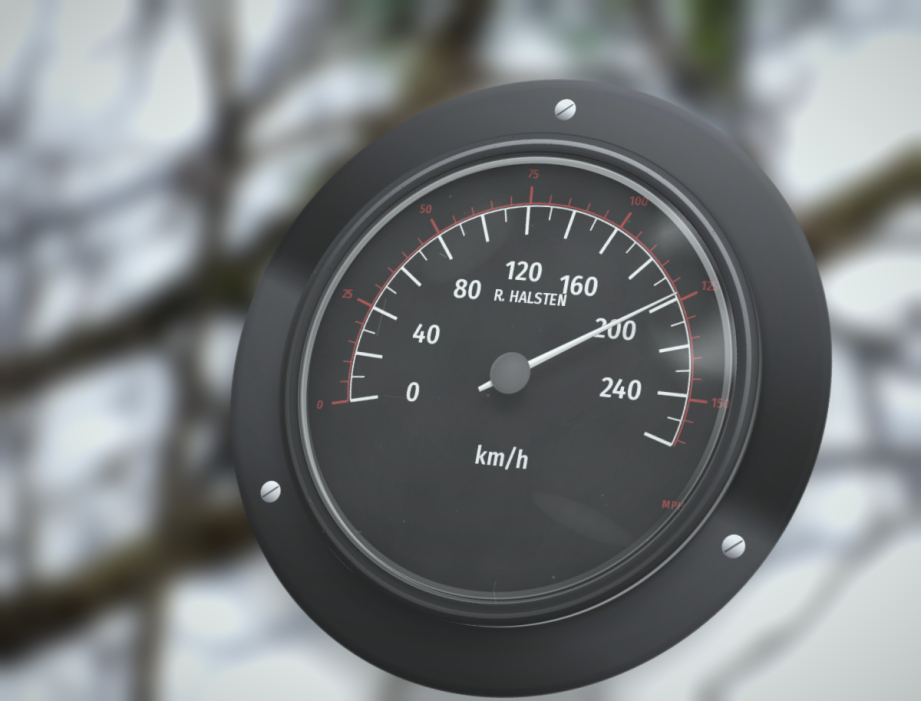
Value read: 200 km/h
